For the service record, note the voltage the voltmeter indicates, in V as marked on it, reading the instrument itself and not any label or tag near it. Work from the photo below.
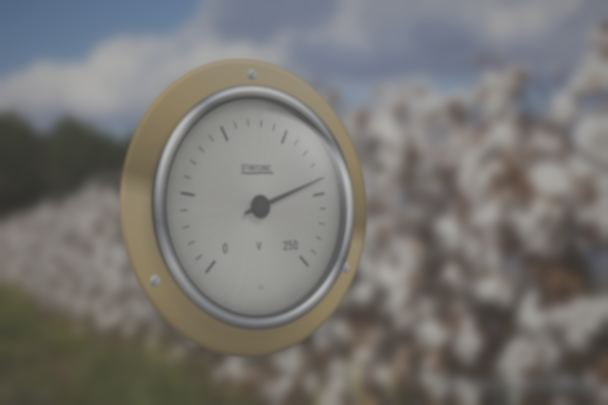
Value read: 190 V
